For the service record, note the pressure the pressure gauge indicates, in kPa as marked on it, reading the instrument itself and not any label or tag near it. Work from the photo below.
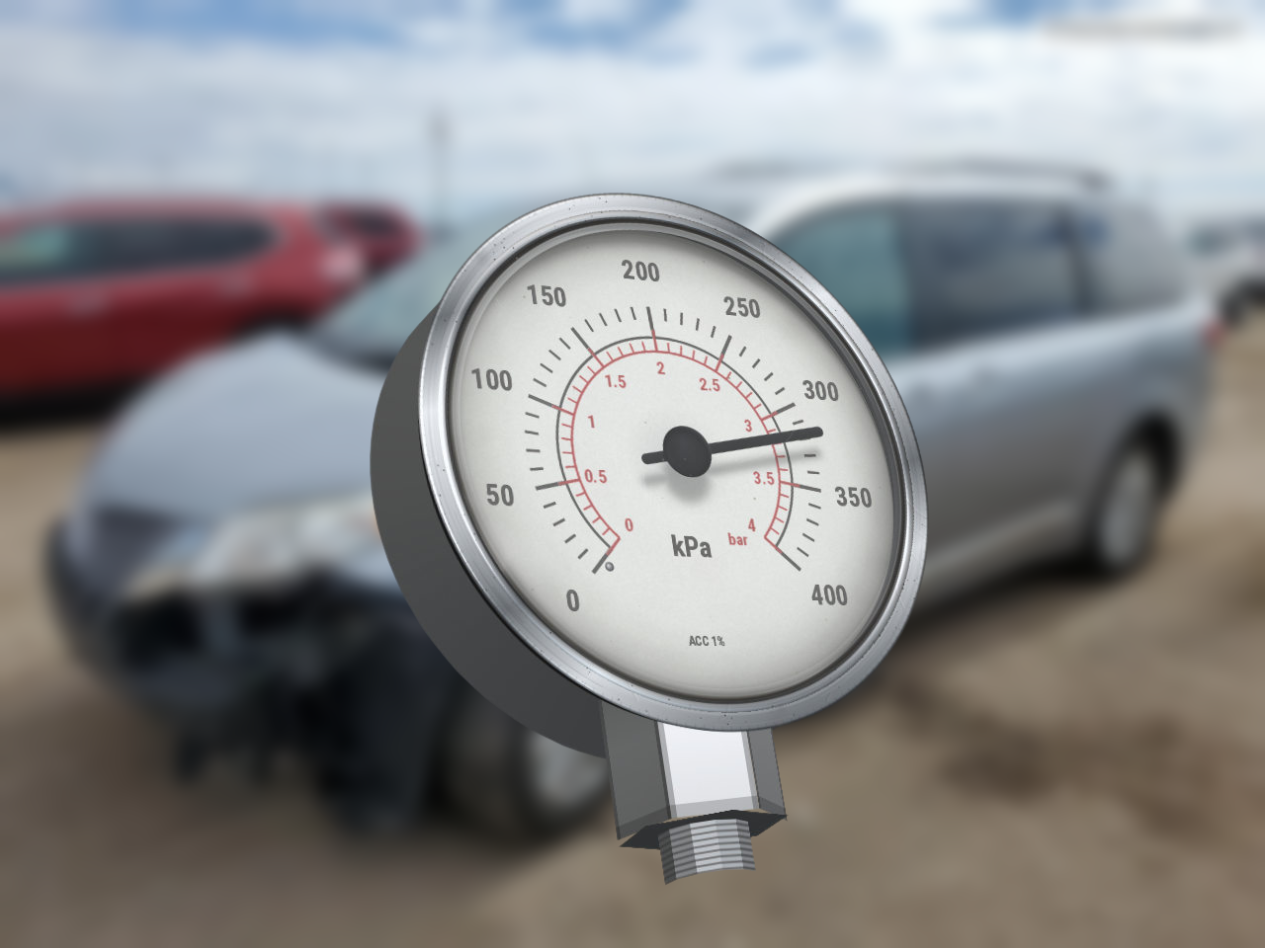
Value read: 320 kPa
